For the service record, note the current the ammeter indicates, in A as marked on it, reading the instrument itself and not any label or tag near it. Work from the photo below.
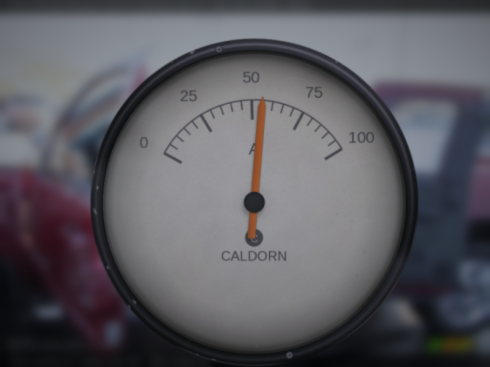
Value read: 55 A
